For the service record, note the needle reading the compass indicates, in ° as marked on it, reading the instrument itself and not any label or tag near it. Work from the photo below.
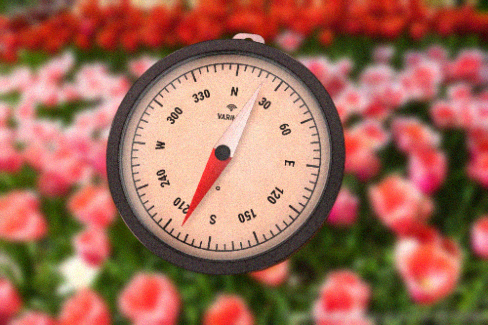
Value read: 200 °
